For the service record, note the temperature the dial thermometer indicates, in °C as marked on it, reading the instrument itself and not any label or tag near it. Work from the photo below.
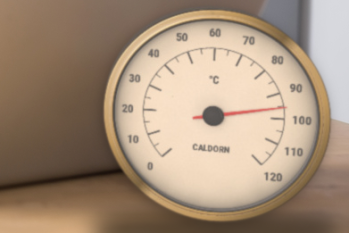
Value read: 95 °C
